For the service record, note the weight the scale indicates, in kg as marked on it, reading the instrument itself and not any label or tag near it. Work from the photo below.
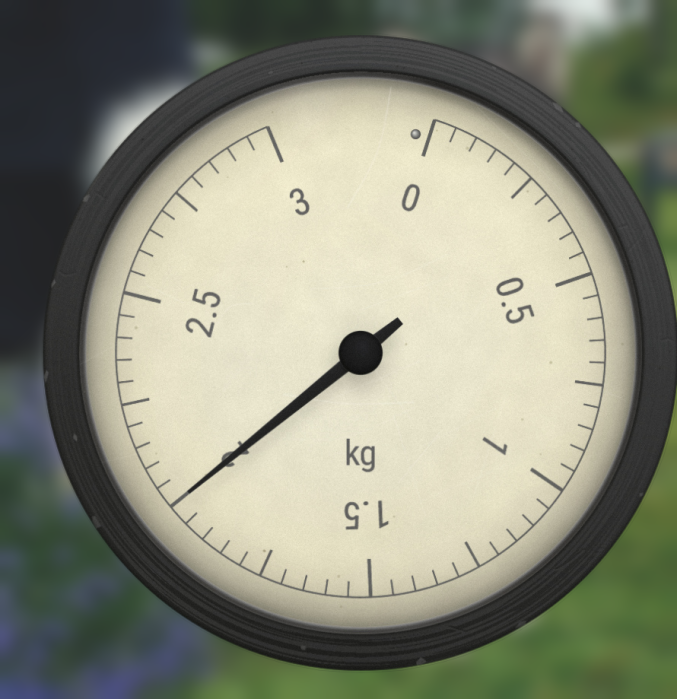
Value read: 2 kg
